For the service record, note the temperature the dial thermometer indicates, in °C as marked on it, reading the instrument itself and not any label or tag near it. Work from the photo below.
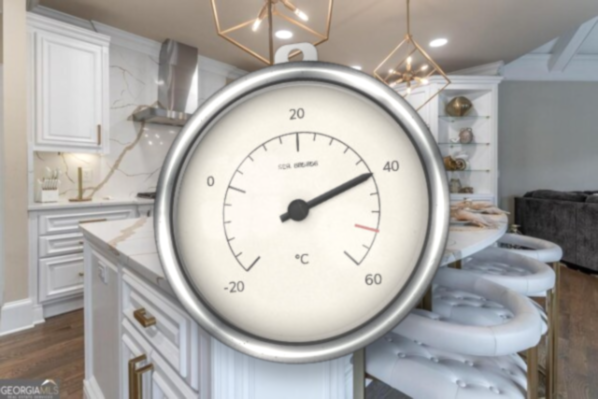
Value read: 40 °C
